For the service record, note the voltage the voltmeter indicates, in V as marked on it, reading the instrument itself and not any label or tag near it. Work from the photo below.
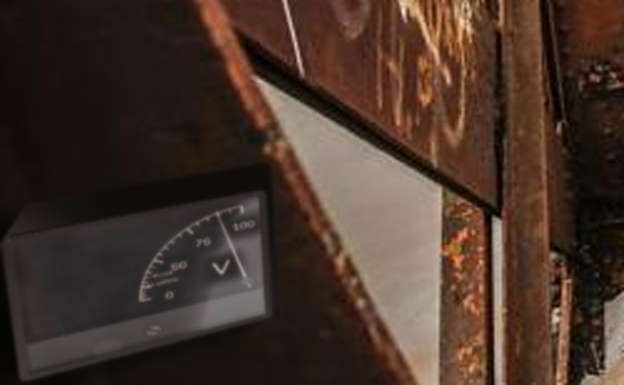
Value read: 90 V
